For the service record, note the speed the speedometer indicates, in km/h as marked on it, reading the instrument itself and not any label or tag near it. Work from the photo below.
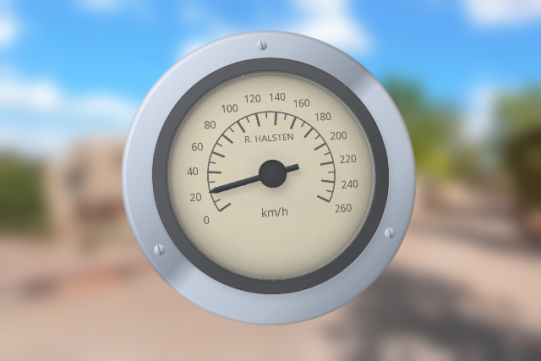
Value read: 20 km/h
